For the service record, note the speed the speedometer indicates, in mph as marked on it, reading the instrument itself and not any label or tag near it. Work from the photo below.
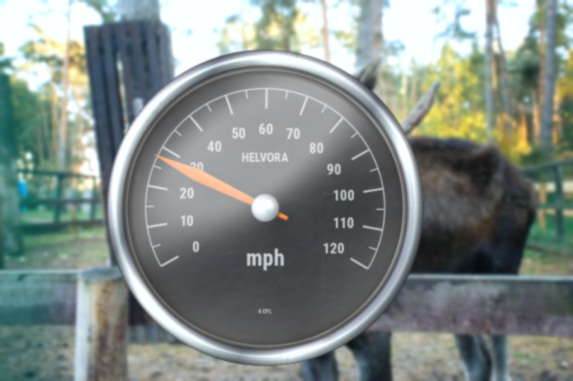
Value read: 27.5 mph
